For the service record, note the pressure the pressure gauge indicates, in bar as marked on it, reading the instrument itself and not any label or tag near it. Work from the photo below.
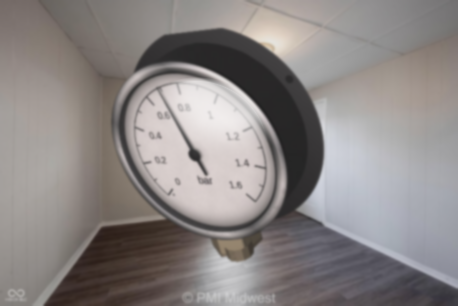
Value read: 0.7 bar
